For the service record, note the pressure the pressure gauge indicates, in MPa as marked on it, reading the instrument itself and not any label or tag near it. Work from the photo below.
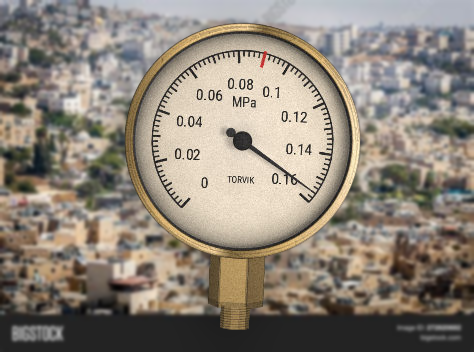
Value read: 0.156 MPa
